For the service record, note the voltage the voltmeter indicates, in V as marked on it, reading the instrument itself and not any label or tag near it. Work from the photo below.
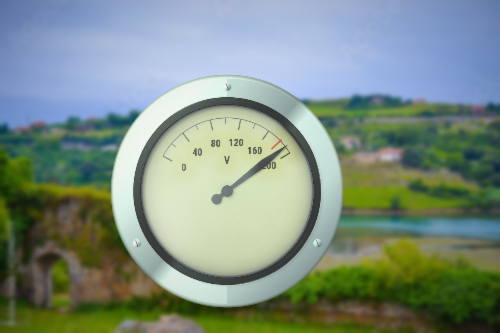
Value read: 190 V
